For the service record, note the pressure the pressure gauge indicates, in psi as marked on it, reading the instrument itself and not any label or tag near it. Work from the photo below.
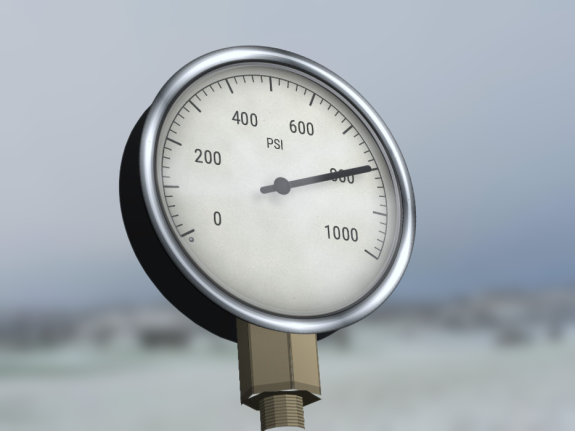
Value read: 800 psi
